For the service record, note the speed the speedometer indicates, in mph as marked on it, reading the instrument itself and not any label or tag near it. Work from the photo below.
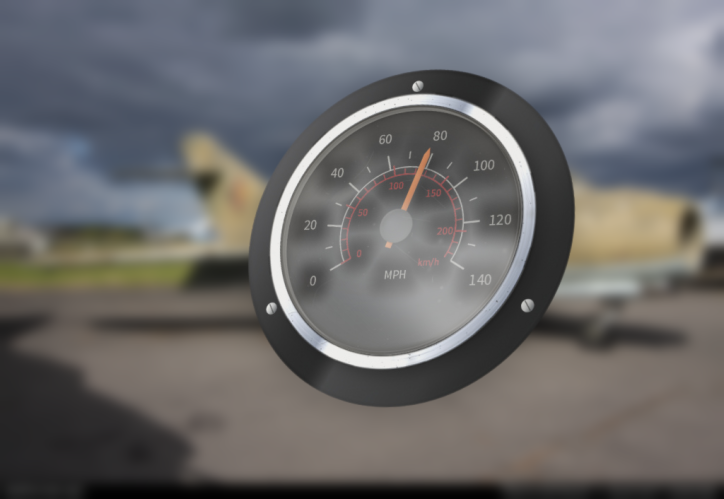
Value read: 80 mph
